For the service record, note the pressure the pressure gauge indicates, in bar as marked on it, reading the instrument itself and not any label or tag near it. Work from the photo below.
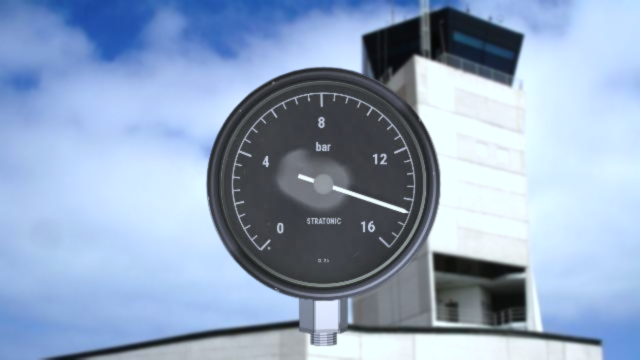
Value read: 14.5 bar
